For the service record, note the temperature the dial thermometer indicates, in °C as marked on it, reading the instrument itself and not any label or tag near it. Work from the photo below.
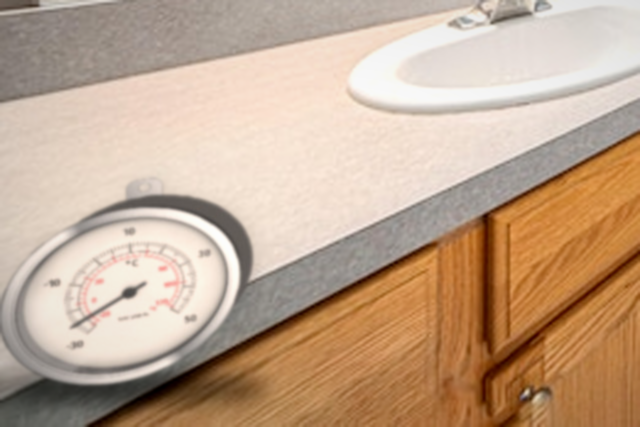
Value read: -25 °C
